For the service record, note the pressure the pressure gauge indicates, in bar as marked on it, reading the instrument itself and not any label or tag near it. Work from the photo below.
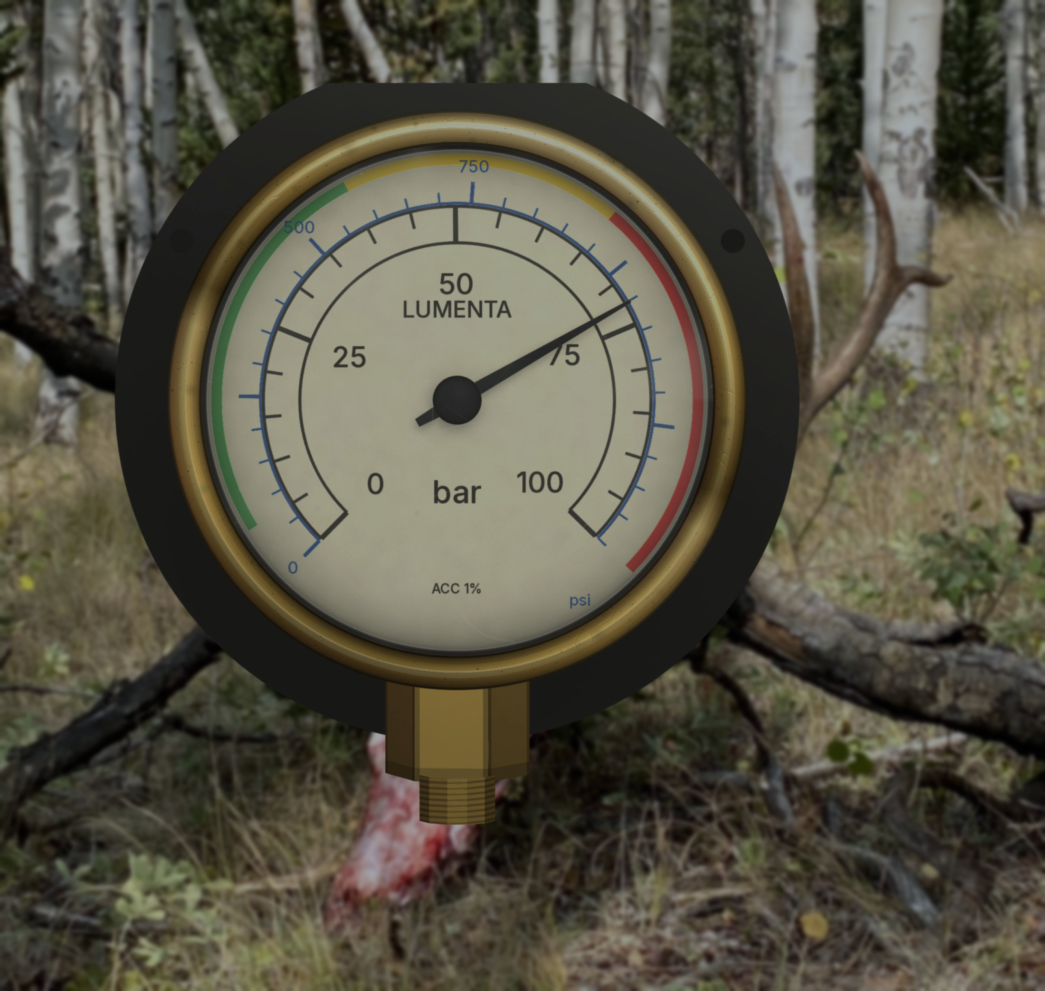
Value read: 72.5 bar
